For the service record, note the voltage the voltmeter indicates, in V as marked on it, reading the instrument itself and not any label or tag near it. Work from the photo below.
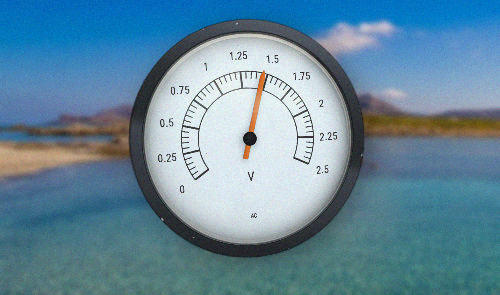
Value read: 1.45 V
